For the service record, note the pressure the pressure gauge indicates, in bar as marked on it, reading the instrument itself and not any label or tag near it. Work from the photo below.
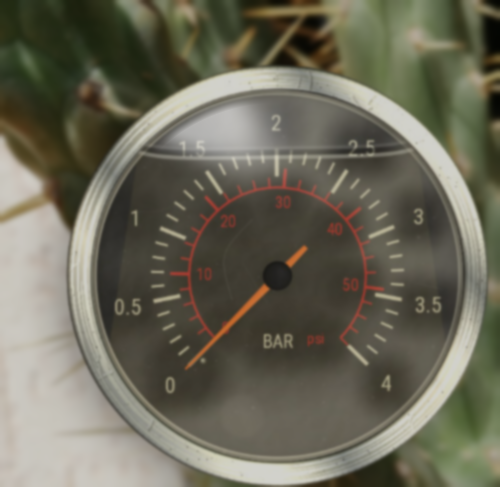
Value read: 0 bar
